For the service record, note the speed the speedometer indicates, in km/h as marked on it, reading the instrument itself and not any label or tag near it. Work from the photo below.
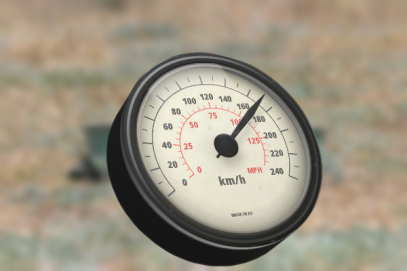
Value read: 170 km/h
